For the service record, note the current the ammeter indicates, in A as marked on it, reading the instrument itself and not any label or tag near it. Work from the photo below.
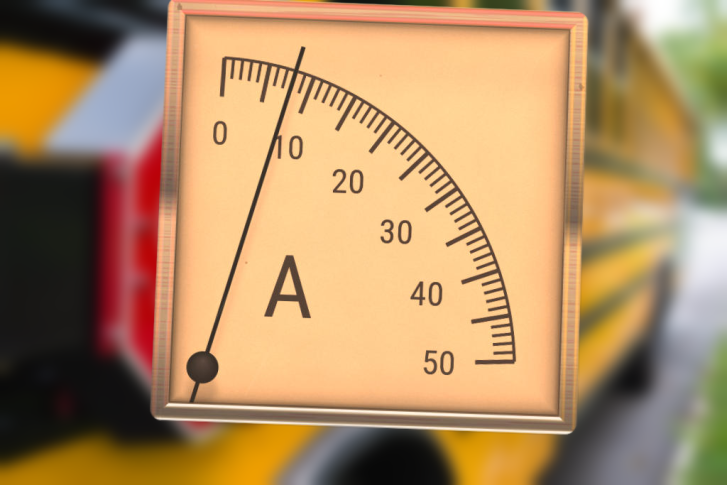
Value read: 8 A
